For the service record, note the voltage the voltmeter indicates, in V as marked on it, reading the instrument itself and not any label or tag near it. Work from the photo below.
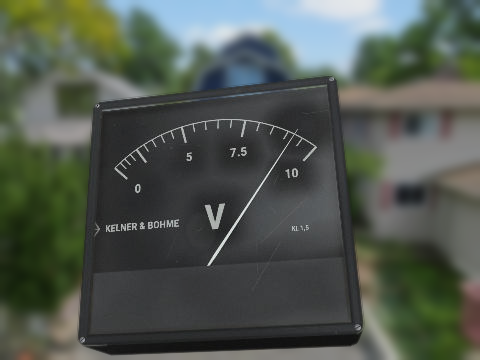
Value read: 9.25 V
